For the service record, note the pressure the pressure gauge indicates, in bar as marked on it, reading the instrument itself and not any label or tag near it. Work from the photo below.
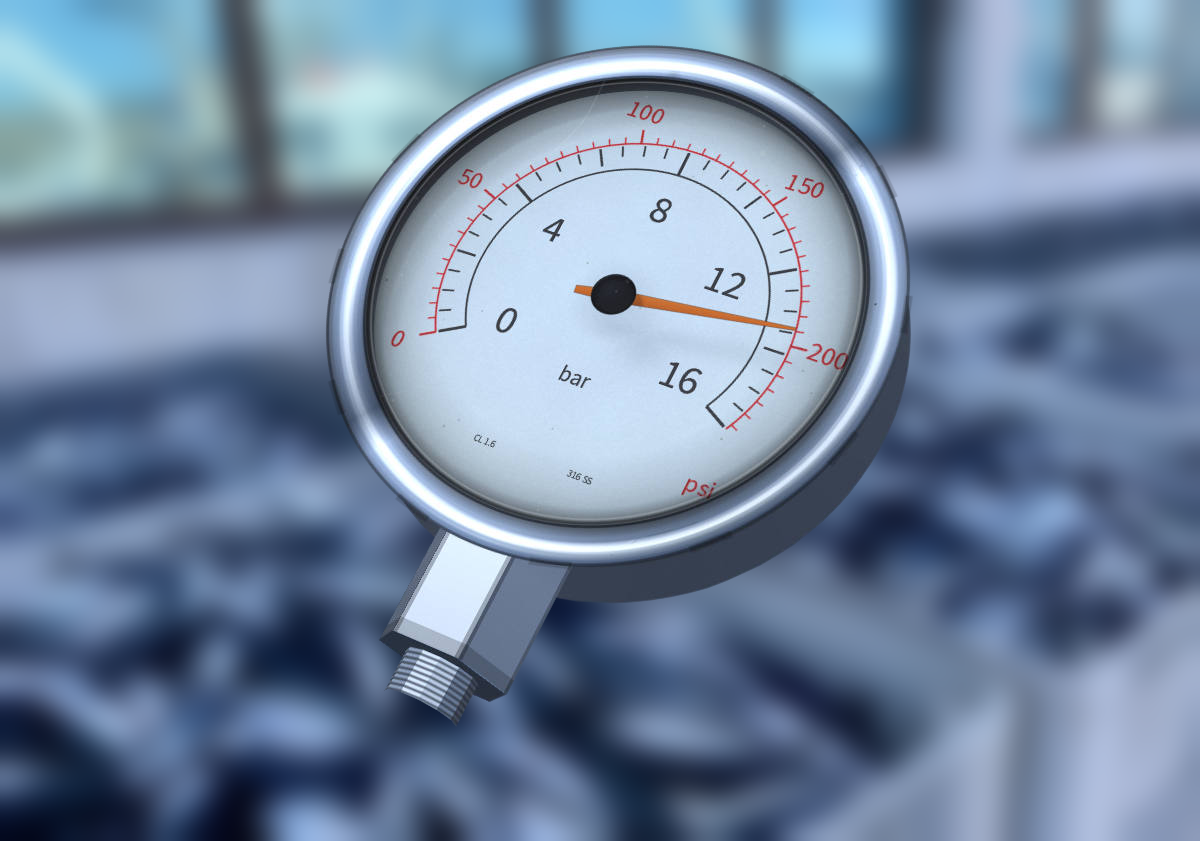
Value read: 13.5 bar
